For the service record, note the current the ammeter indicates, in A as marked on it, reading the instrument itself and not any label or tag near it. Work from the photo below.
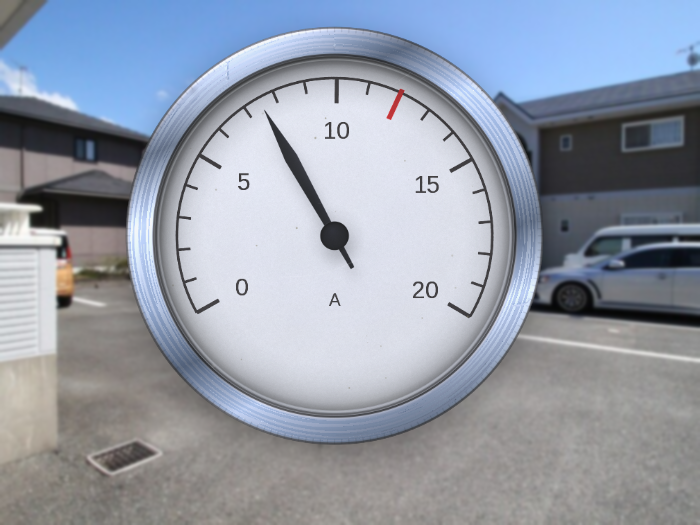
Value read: 7.5 A
